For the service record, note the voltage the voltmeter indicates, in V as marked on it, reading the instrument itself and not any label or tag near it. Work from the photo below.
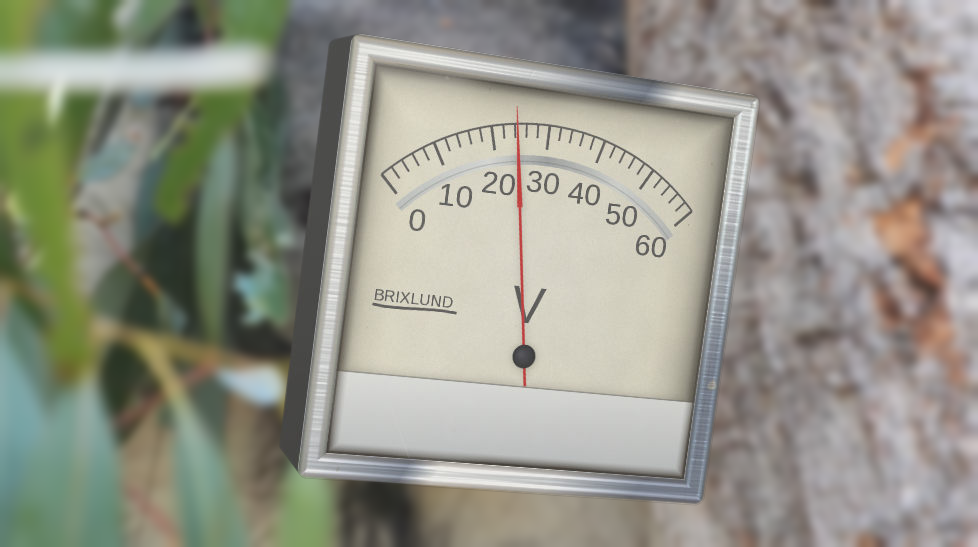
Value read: 24 V
